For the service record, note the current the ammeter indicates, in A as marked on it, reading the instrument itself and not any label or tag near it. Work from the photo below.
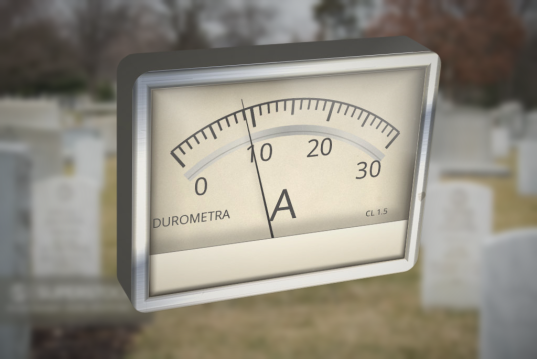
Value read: 9 A
